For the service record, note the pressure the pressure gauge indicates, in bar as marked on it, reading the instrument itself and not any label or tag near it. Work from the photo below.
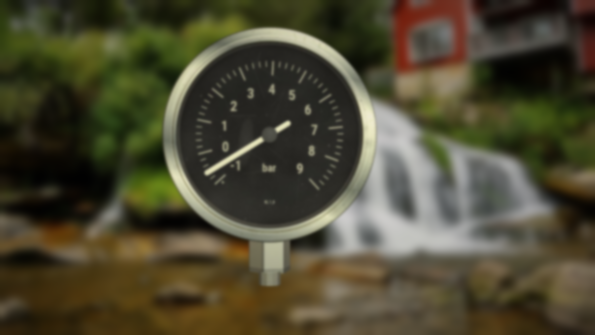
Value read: -0.6 bar
